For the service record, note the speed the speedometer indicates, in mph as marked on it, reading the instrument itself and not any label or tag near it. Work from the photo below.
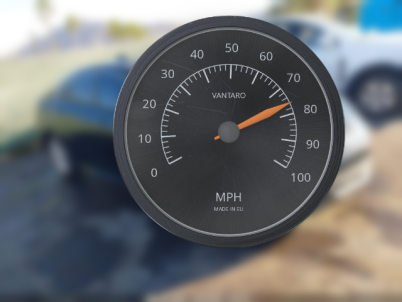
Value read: 76 mph
